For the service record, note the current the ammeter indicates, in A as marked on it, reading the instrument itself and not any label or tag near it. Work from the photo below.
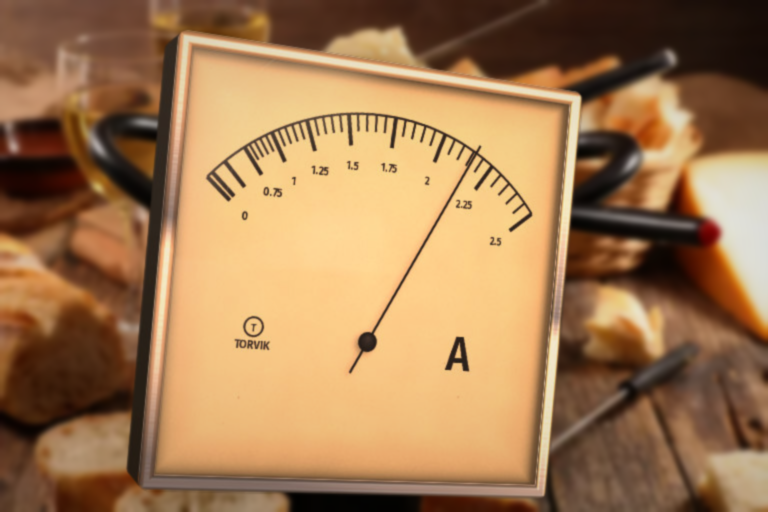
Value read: 2.15 A
